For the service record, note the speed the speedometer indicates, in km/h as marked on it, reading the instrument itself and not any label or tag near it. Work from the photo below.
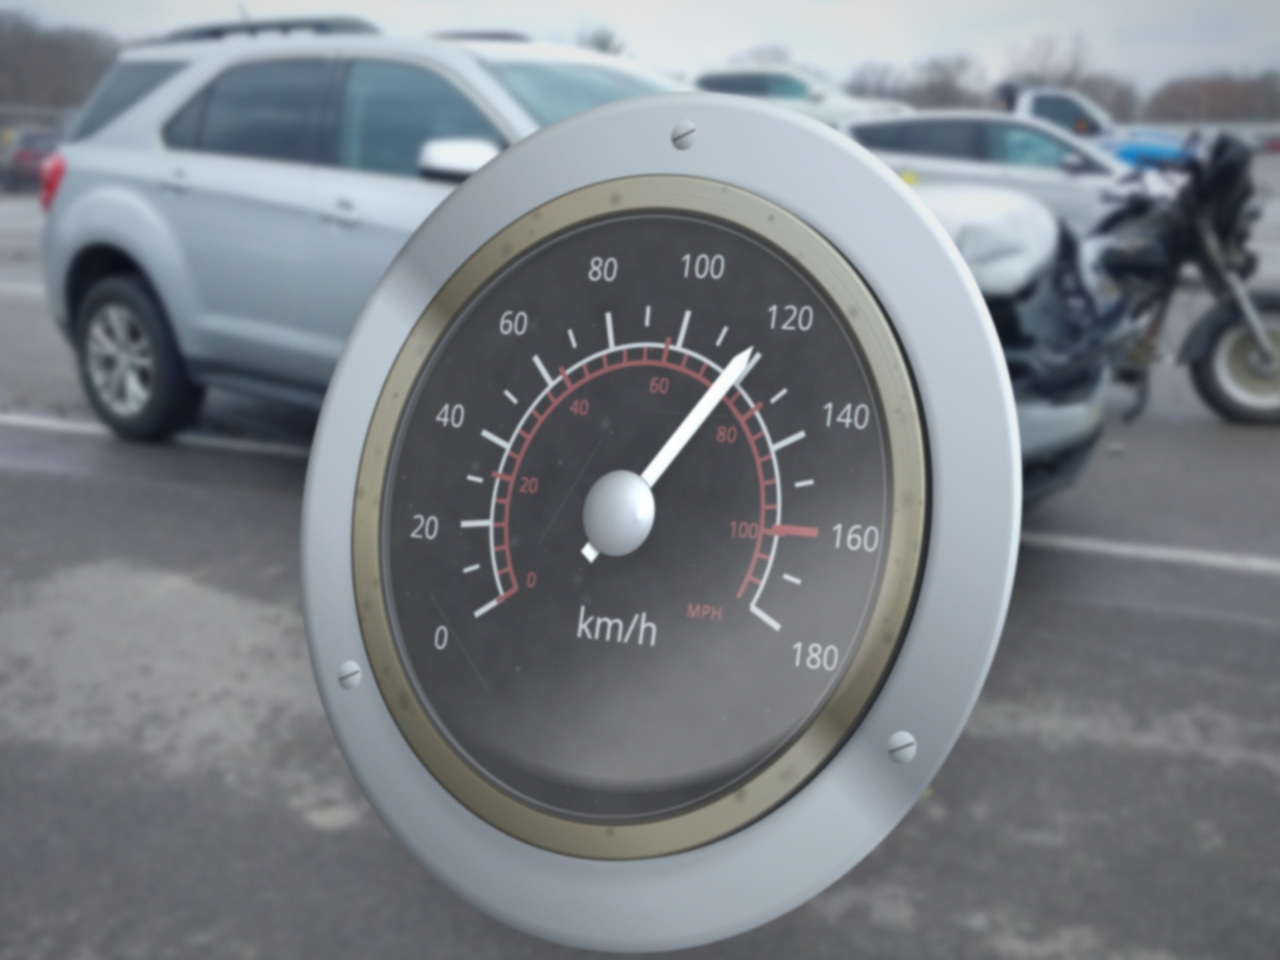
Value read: 120 km/h
